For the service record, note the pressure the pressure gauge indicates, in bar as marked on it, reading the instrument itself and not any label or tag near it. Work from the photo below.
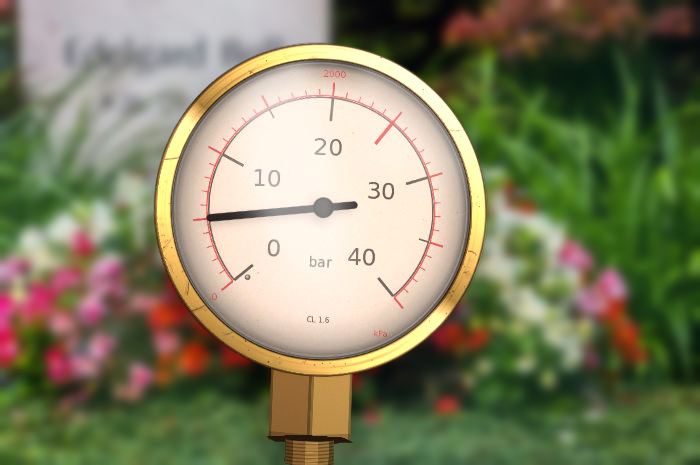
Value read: 5 bar
